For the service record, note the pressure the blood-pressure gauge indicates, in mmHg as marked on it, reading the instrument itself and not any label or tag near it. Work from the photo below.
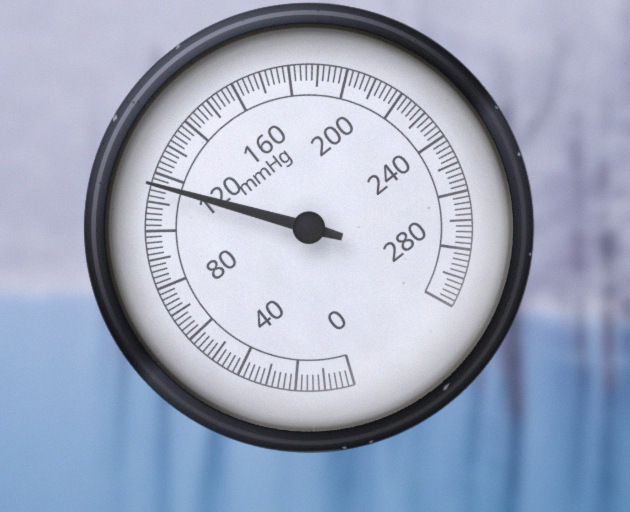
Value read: 116 mmHg
